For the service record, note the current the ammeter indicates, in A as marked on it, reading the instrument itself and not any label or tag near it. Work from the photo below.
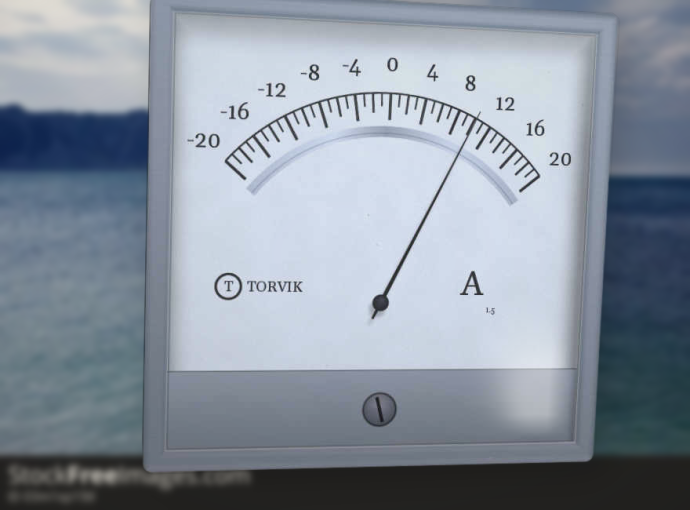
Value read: 10 A
